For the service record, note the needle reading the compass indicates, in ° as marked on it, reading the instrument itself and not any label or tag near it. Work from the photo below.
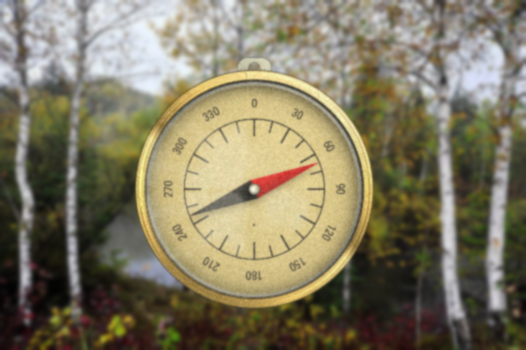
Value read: 67.5 °
